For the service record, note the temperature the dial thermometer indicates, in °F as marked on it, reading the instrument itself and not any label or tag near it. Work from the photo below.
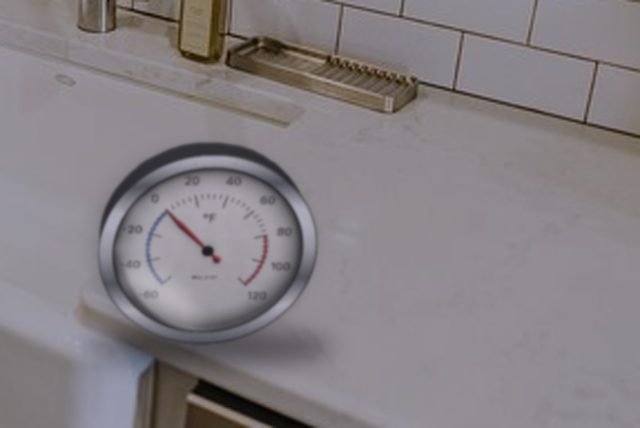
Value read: 0 °F
